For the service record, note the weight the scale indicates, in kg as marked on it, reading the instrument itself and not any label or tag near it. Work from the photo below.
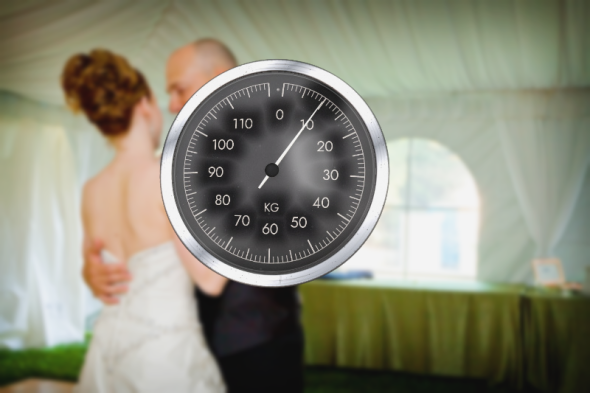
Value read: 10 kg
